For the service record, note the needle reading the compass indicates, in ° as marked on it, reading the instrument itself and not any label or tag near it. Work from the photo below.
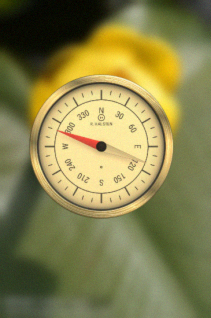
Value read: 290 °
